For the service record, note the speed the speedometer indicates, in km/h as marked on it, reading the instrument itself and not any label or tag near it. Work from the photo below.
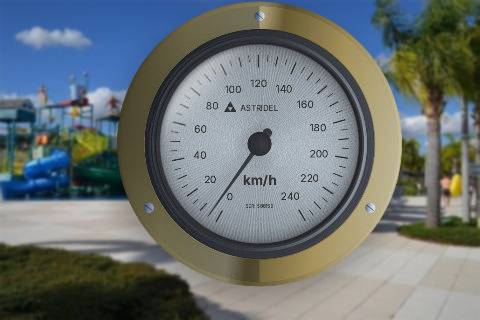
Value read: 5 km/h
